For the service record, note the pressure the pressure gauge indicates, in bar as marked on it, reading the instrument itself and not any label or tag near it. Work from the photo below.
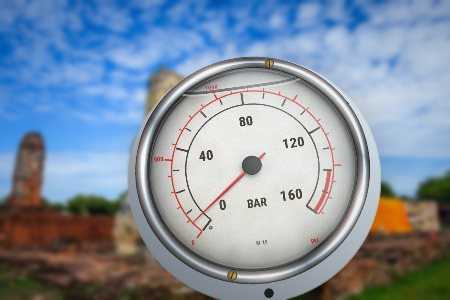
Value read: 5 bar
